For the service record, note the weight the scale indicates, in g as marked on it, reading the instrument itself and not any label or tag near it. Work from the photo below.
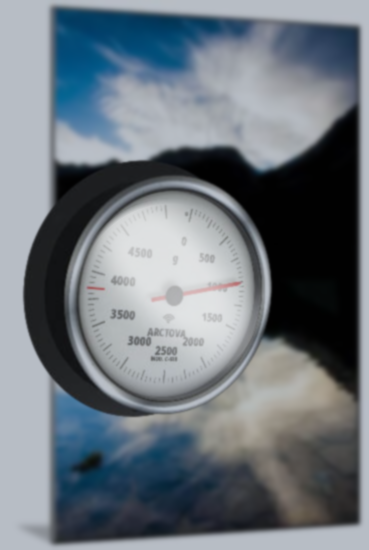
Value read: 1000 g
